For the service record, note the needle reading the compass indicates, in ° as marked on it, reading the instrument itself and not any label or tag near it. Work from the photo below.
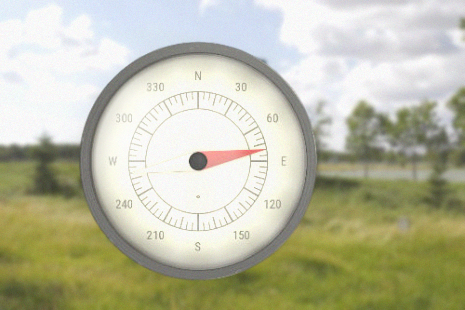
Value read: 80 °
